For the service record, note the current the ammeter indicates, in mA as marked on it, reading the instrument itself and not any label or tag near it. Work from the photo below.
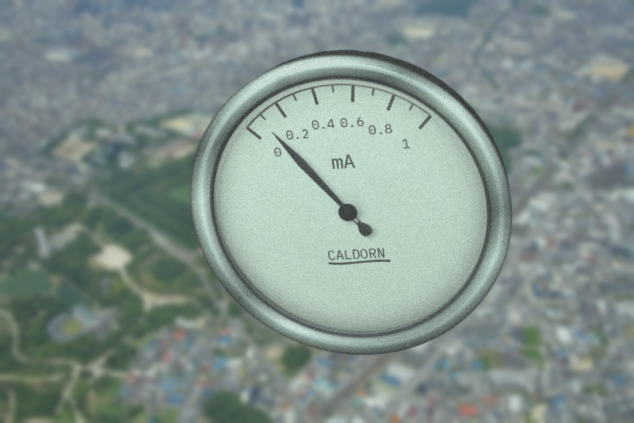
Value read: 0.1 mA
